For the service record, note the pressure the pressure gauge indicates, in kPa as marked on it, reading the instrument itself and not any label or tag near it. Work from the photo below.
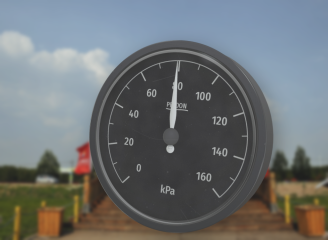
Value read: 80 kPa
